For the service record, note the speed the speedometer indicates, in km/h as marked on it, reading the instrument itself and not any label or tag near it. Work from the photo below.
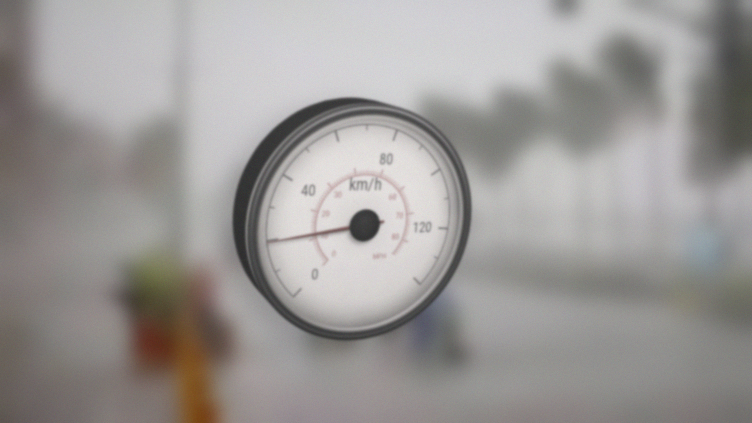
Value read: 20 km/h
